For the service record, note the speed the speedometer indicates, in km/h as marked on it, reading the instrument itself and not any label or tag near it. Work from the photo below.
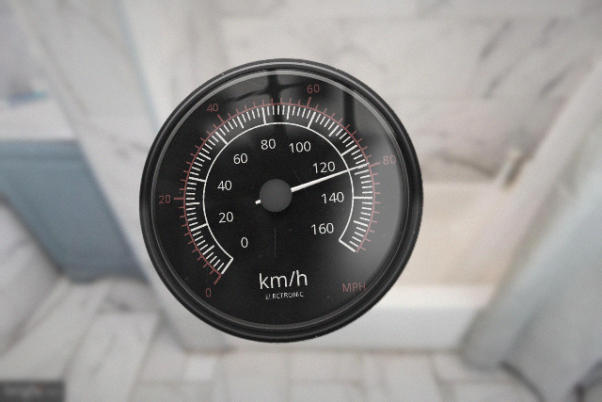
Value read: 128 km/h
